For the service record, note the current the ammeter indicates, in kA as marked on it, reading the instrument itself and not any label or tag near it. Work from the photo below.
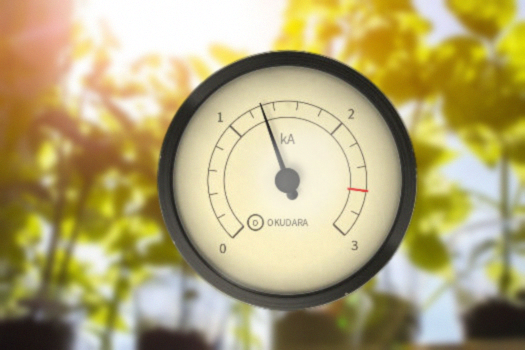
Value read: 1.3 kA
